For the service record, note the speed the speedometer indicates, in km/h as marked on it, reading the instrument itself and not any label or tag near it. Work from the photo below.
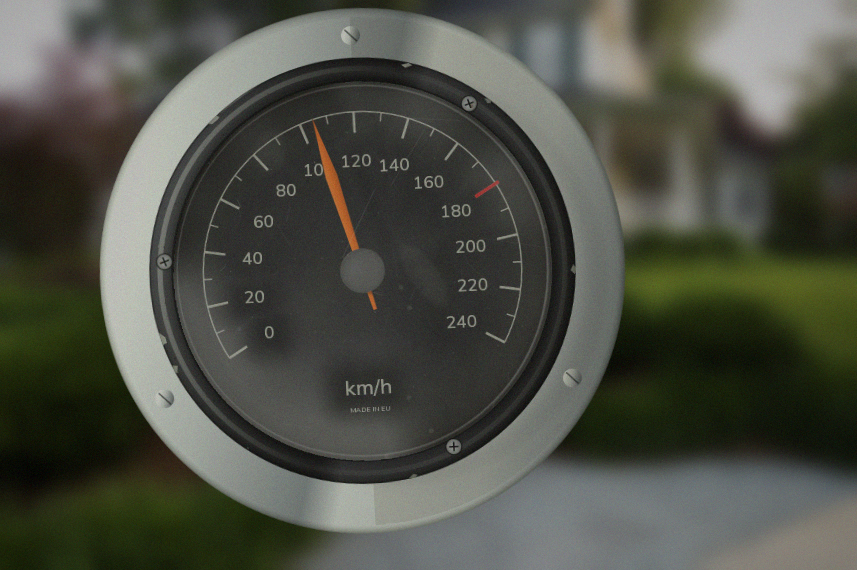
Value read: 105 km/h
